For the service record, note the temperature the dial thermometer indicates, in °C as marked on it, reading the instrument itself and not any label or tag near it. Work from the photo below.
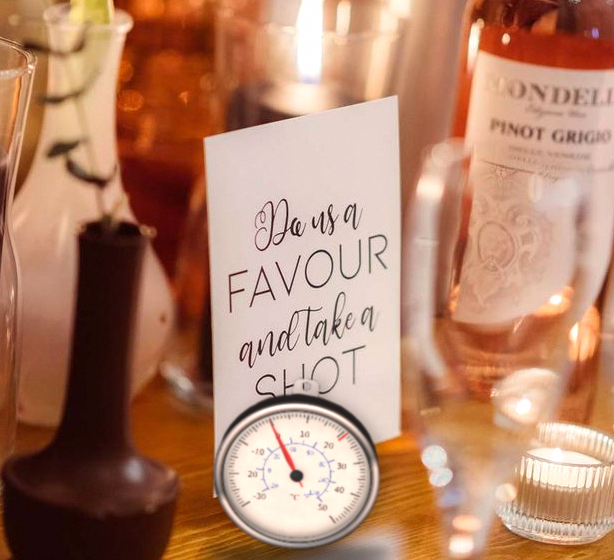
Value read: 0 °C
